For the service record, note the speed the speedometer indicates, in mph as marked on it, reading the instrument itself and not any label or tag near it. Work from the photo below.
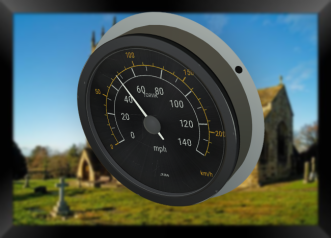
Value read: 50 mph
